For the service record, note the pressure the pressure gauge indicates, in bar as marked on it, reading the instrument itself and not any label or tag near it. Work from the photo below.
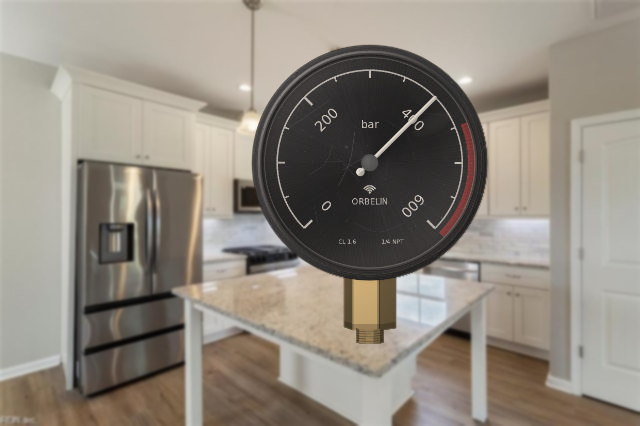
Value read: 400 bar
